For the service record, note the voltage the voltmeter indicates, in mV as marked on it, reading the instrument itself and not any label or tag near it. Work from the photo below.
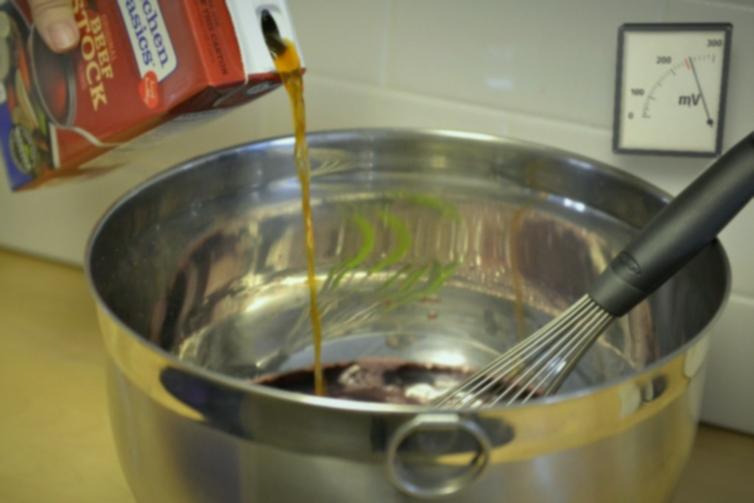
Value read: 250 mV
